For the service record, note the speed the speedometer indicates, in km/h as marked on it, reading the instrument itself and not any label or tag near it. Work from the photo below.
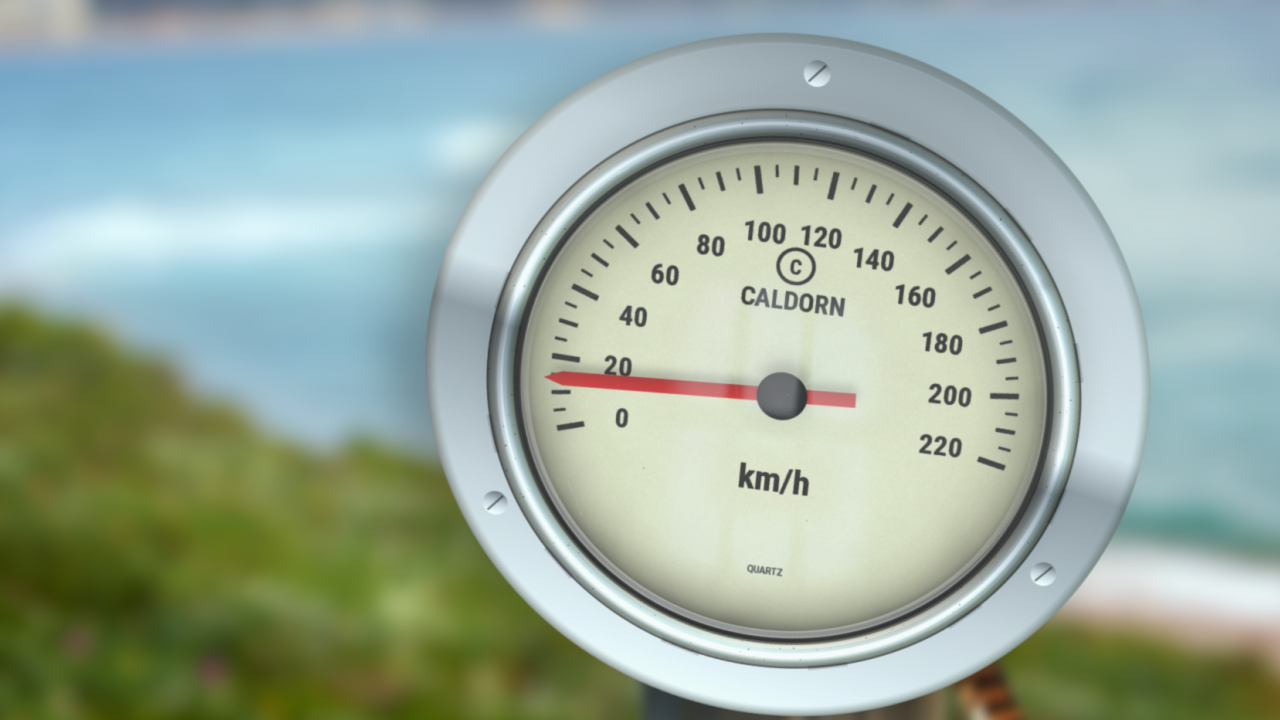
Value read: 15 km/h
